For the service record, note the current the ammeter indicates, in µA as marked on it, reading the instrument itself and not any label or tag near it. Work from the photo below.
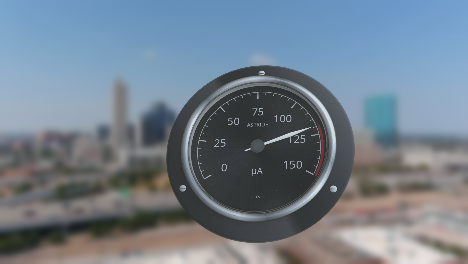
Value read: 120 µA
